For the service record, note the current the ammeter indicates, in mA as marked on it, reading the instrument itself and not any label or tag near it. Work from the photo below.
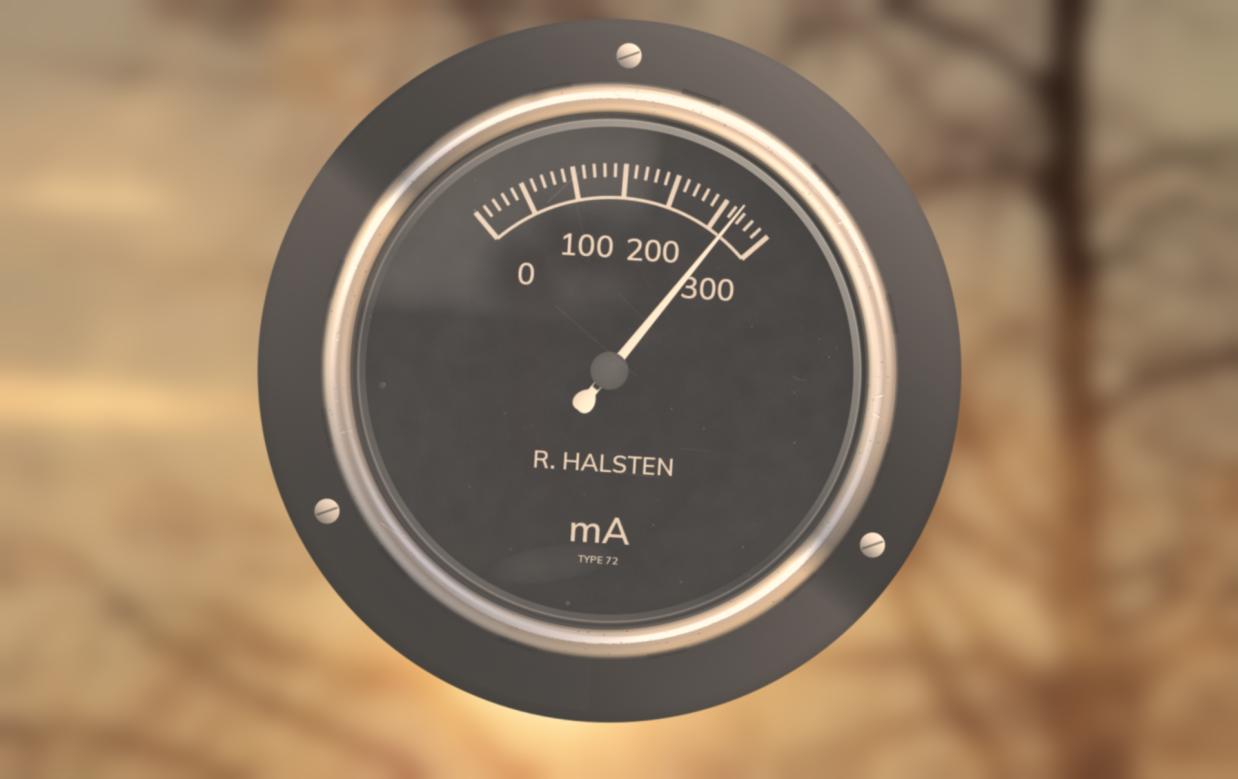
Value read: 265 mA
